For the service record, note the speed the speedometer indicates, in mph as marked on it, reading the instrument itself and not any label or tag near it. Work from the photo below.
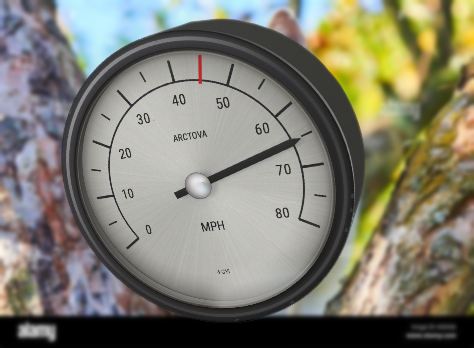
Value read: 65 mph
